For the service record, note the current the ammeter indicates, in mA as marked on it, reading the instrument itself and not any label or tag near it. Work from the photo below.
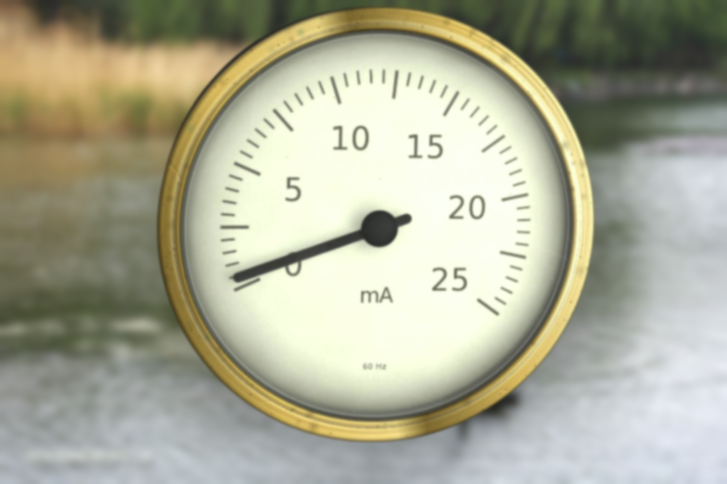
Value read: 0.5 mA
